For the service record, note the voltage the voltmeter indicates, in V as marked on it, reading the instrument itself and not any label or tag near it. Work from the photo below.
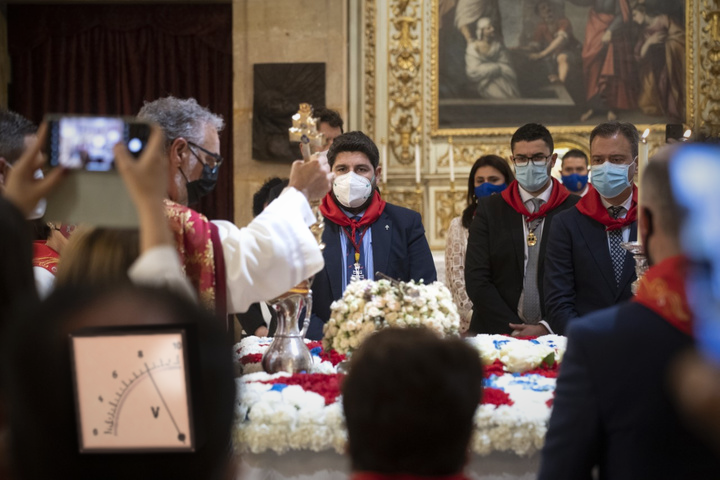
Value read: 8 V
